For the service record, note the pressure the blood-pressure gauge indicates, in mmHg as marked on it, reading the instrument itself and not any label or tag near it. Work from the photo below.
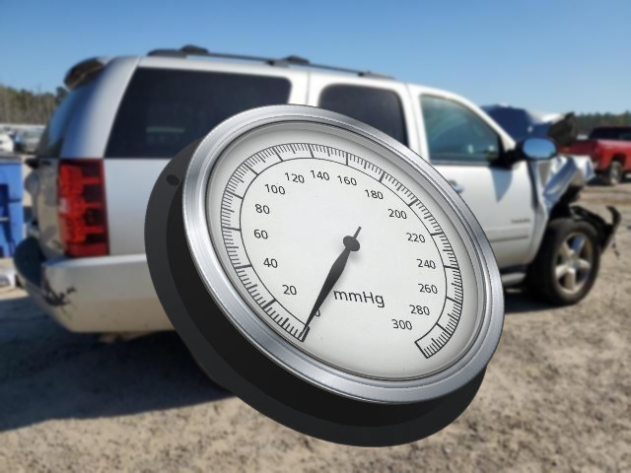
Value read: 2 mmHg
